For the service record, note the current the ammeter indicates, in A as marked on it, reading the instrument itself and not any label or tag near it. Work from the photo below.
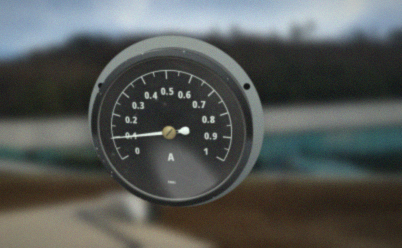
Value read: 0.1 A
